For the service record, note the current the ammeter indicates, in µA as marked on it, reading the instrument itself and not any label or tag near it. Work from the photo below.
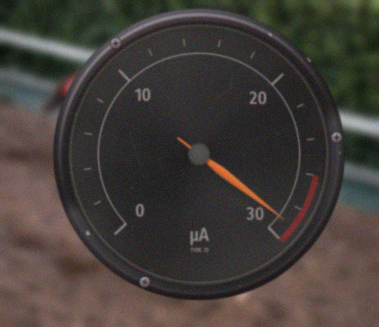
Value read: 29 µA
